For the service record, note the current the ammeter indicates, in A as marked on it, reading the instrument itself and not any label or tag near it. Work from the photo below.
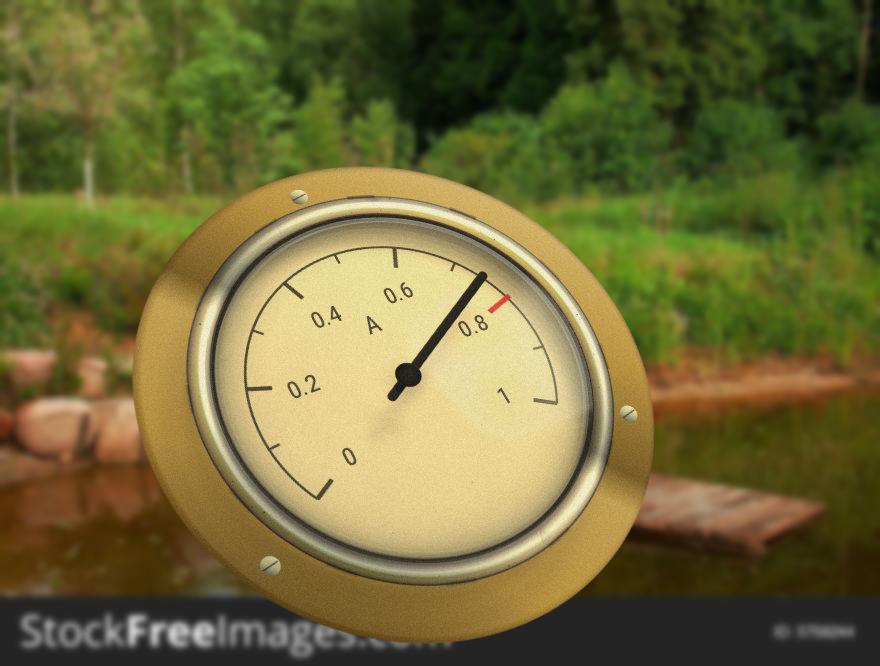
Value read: 0.75 A
